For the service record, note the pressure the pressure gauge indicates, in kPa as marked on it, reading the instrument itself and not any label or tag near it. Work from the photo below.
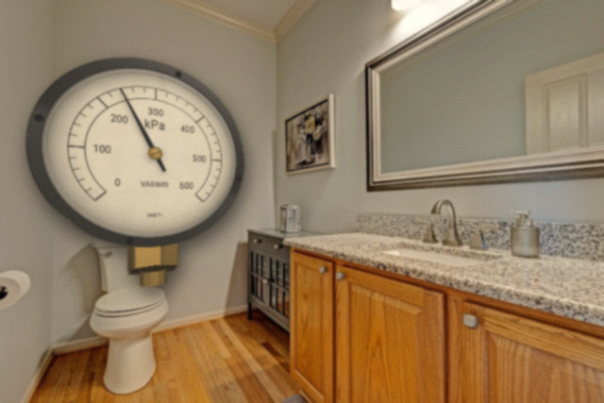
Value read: 240 kPa
